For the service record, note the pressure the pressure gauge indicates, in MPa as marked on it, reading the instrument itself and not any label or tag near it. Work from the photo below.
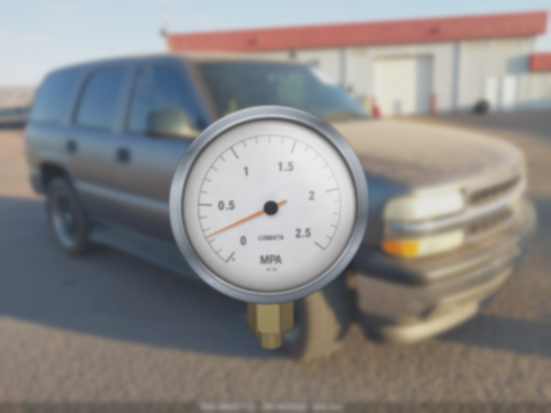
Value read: 0.25 MPa
